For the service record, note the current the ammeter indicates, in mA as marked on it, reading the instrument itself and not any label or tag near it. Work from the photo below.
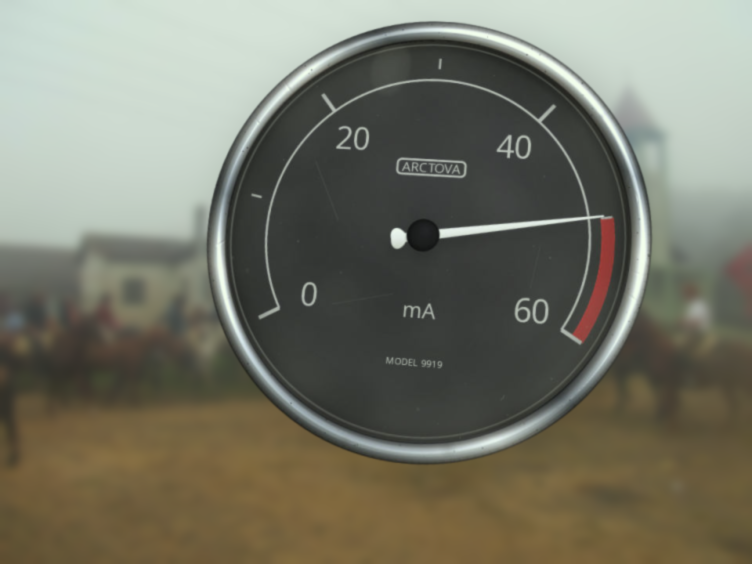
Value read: 50 mA
